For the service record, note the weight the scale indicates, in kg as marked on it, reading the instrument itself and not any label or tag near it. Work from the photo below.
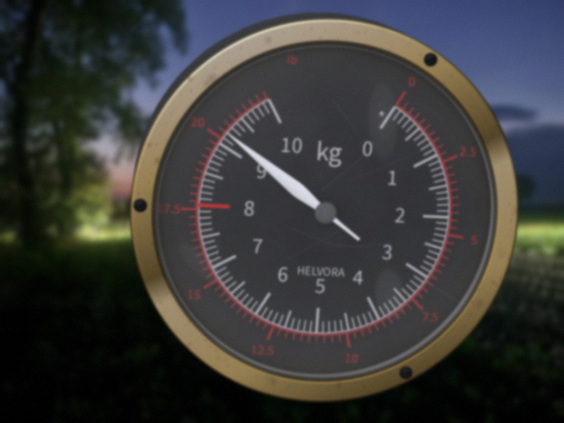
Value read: 9.2 kg
